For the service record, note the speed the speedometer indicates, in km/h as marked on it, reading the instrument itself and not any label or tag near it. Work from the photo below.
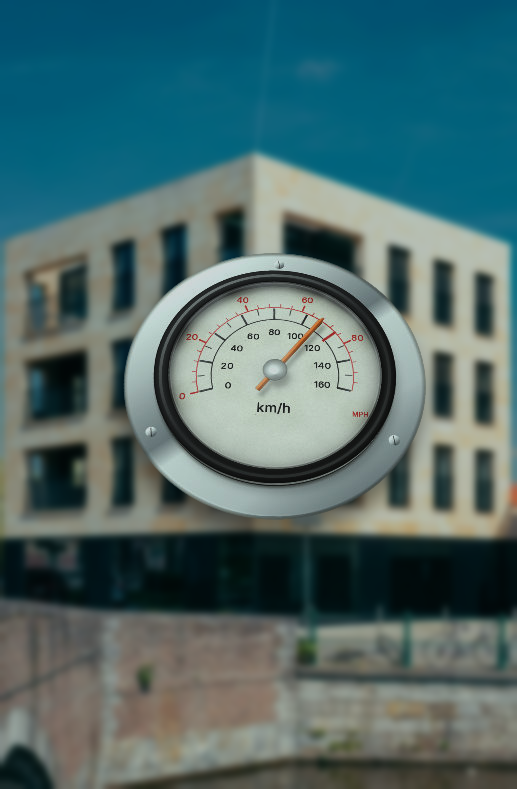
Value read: 110 km/h
